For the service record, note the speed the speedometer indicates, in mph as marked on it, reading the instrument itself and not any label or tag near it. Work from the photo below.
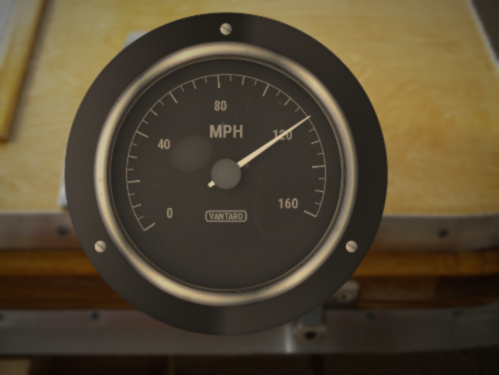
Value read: 120 mph
